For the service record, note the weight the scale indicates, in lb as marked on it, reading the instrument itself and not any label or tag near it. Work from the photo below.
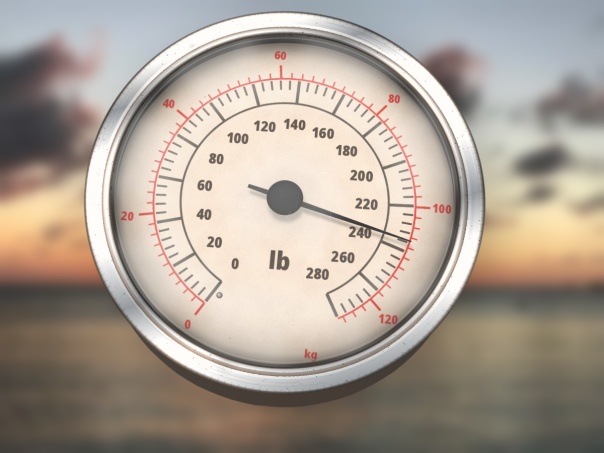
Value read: 236 lb
